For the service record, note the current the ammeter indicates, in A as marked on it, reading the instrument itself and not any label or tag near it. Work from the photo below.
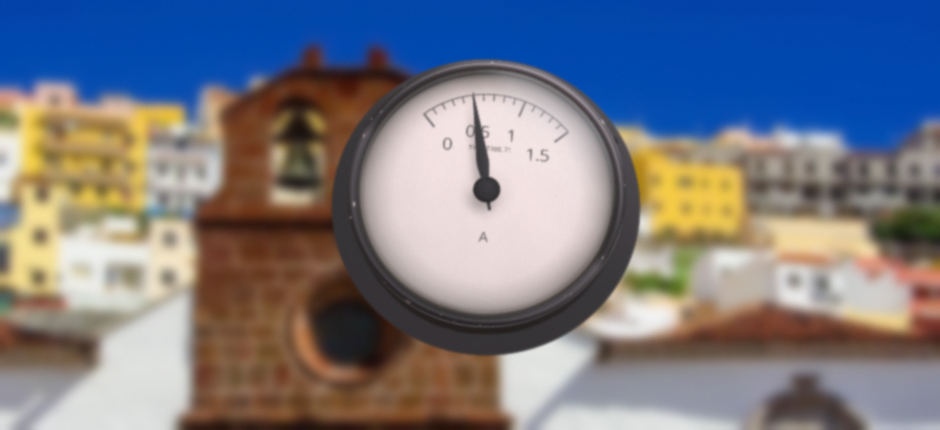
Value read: 0.5 A
